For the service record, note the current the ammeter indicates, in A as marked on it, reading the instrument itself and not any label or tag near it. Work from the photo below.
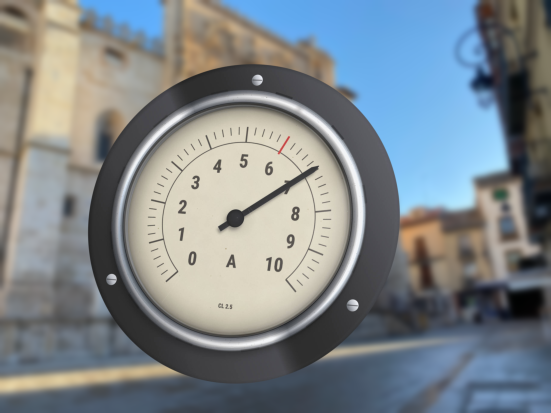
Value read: 7 A
